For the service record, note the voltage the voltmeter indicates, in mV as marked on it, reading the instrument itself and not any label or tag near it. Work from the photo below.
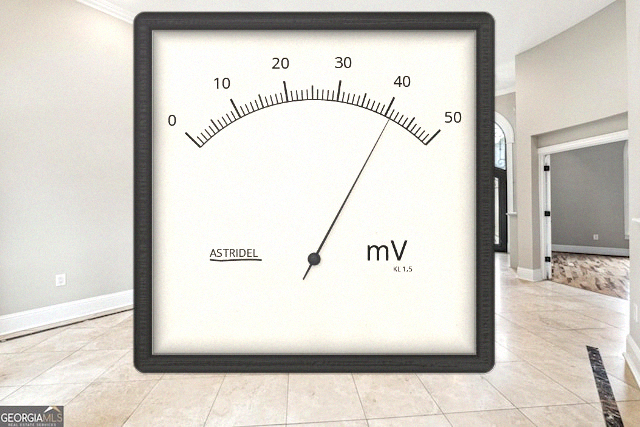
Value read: 41 mV
